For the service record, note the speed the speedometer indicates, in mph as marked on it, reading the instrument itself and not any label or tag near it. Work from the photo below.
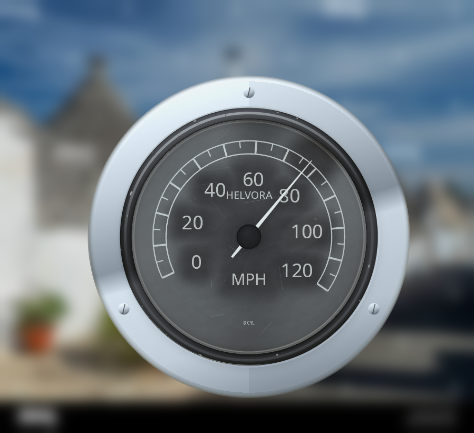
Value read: 77.5 mph
